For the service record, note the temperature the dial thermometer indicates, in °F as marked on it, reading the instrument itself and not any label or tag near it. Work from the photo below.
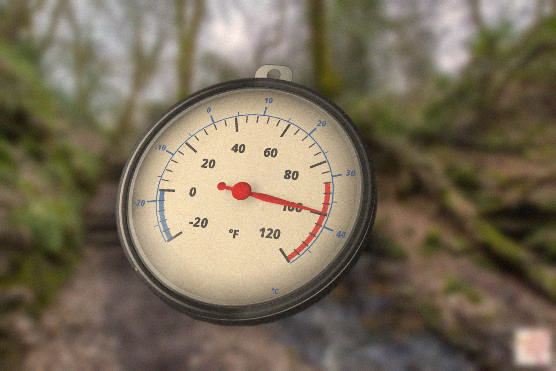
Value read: 100 °F
